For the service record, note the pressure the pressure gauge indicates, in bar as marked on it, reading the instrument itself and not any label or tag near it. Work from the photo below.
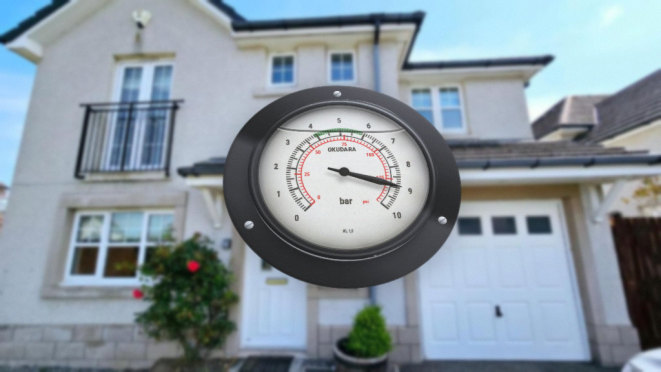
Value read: 9 bar
